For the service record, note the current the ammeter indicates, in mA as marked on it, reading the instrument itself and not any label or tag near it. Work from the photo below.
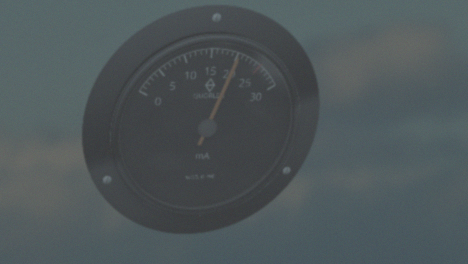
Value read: 20 mA
